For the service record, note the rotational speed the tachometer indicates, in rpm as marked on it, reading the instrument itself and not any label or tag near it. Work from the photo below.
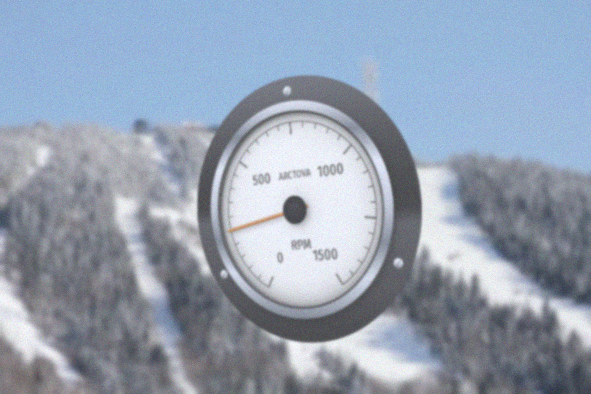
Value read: 250 rpm
